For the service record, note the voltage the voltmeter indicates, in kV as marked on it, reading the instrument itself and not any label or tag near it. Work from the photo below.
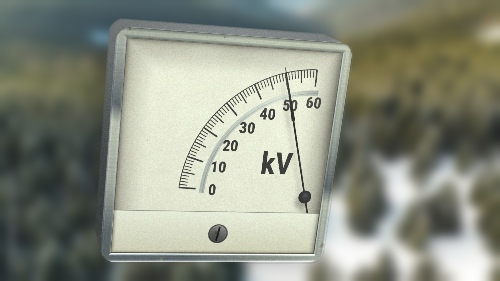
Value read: 50 kV
